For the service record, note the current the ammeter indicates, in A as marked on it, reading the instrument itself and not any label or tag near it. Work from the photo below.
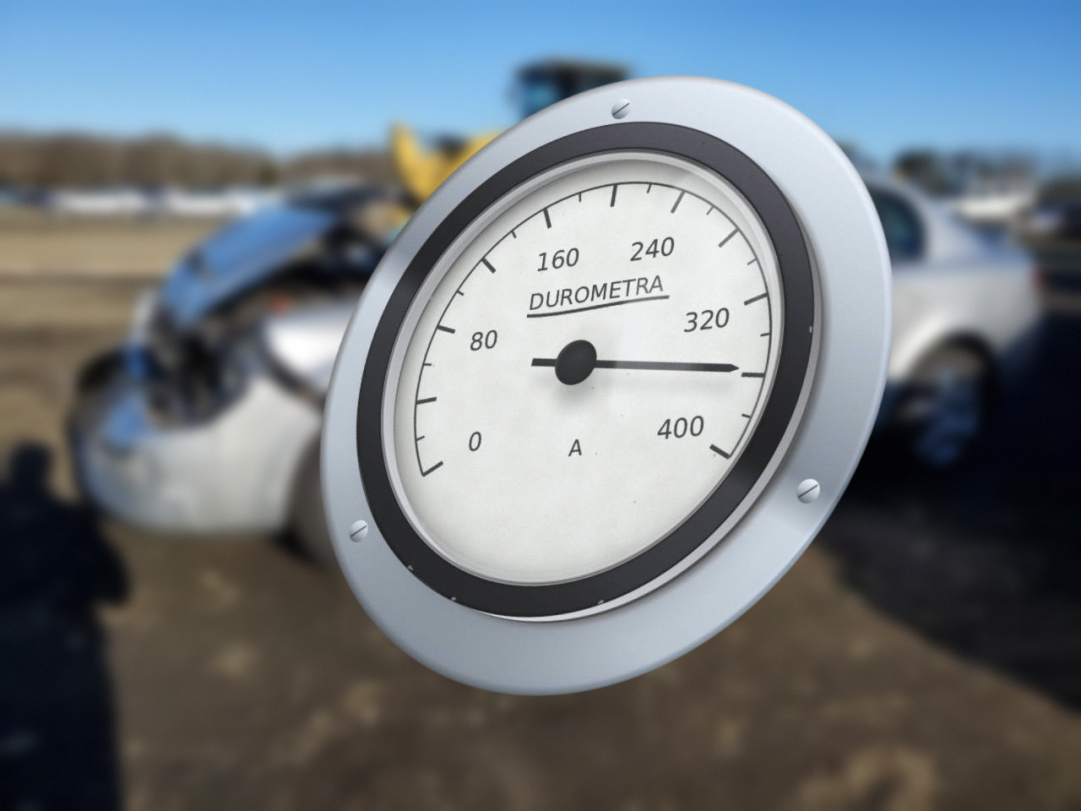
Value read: 360 A
